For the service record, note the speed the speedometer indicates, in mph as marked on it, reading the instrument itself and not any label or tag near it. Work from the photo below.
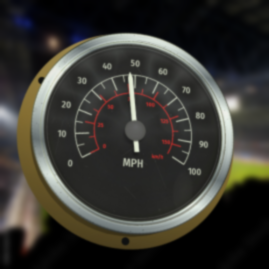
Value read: 47.5 mph
